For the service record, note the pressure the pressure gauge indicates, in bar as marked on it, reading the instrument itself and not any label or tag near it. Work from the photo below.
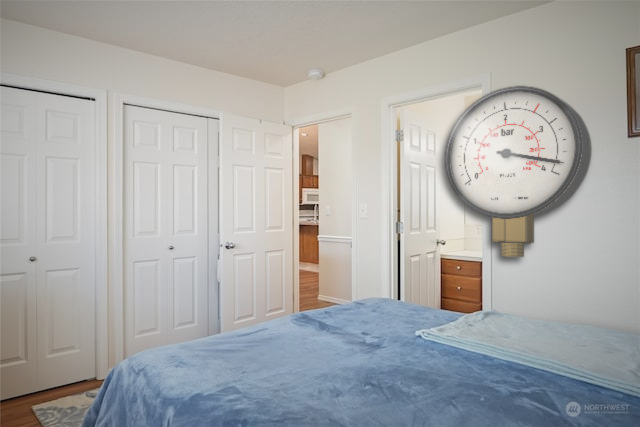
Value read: 3.8 bar
